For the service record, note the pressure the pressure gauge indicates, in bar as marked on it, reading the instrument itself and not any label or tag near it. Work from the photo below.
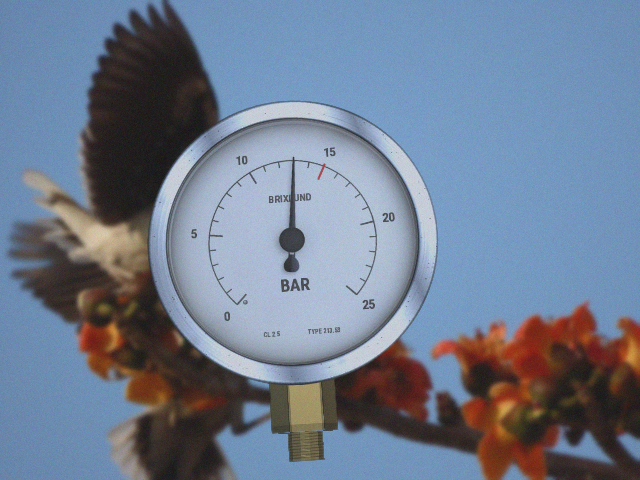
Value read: 13 bar
